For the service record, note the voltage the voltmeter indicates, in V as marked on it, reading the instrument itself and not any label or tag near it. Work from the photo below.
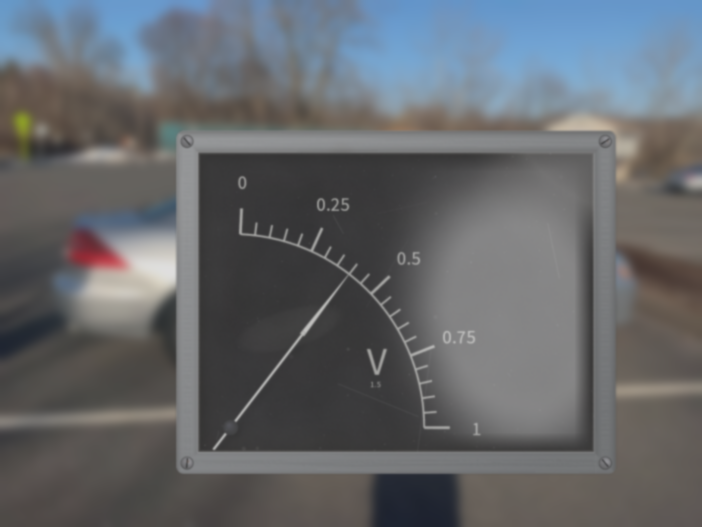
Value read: 0.4 V
